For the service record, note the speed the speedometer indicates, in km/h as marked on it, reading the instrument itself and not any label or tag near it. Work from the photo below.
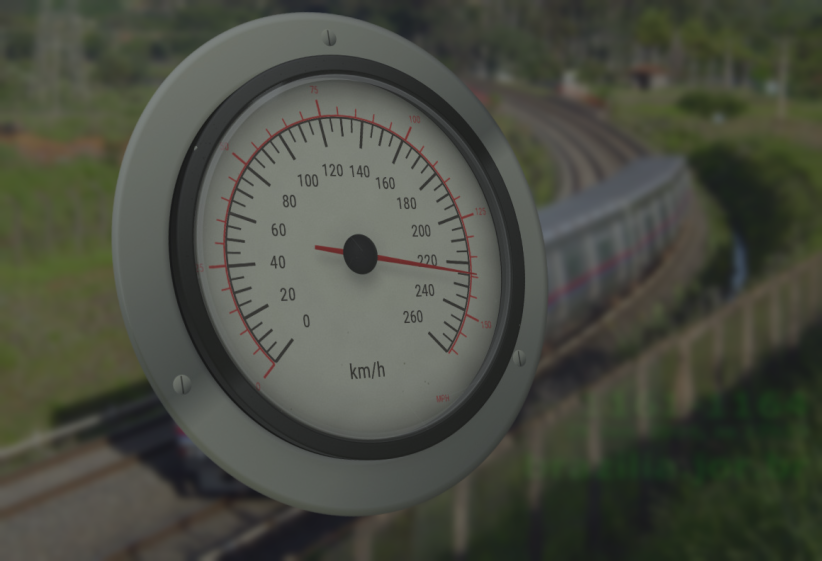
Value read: 225 km/h
